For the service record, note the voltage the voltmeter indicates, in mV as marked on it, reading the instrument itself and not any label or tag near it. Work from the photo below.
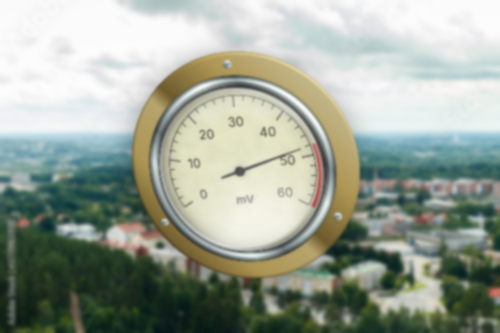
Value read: 48 mV
